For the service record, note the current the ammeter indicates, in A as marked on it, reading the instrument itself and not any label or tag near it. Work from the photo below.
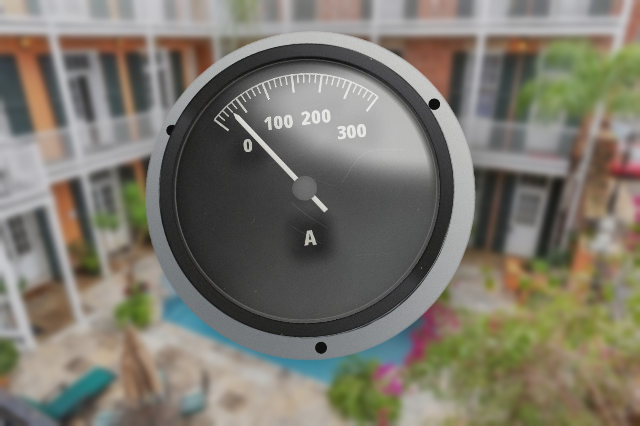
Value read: 30 A
